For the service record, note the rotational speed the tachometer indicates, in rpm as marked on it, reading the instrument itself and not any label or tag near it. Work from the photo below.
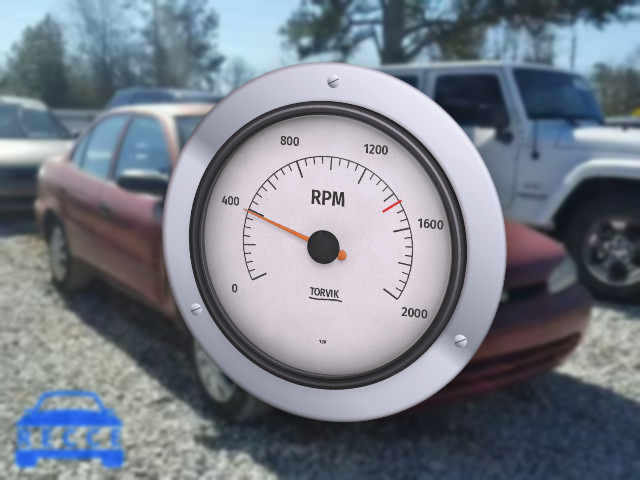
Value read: 400 rpm
